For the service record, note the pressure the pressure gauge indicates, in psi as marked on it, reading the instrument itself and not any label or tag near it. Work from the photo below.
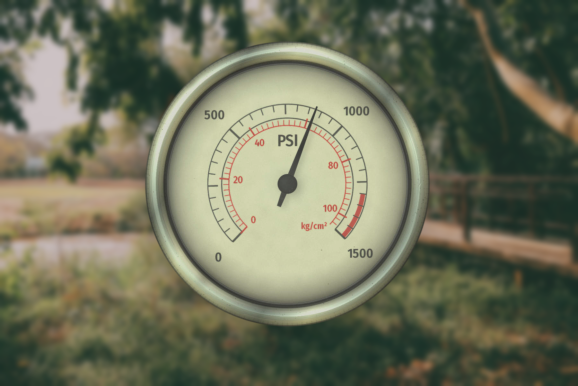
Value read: 875 psi
